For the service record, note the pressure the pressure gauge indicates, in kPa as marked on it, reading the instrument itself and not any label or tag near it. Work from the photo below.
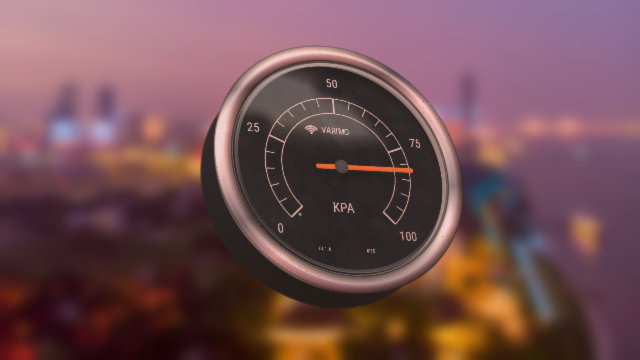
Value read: 82.5 kPa
